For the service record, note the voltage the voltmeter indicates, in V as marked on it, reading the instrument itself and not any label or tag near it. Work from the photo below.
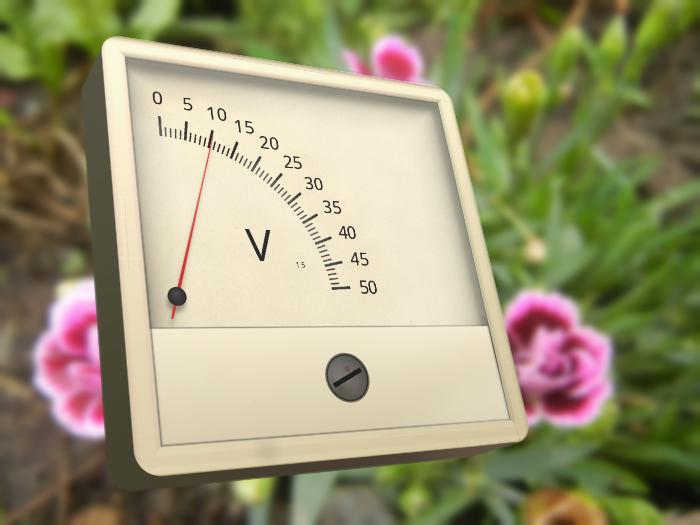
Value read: 10 V
